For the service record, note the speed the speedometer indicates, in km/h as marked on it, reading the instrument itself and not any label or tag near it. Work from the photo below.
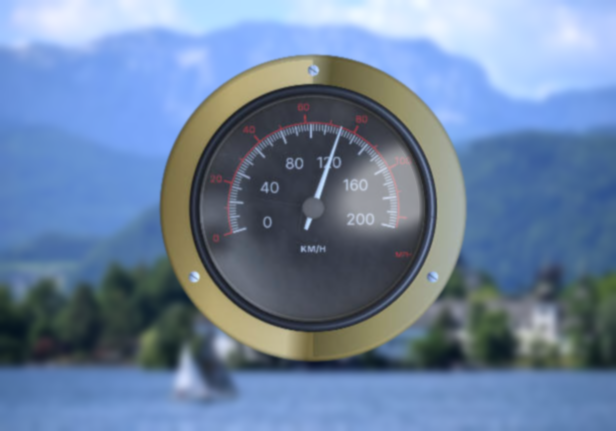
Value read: 120 km/h
